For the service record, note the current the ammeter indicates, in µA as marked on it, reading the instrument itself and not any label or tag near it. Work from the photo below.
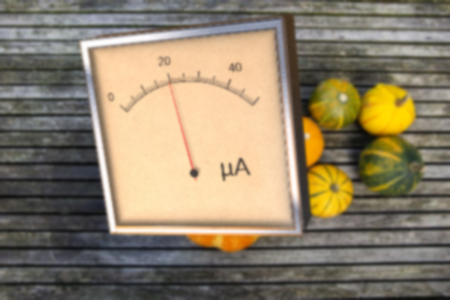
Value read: 20 µA
